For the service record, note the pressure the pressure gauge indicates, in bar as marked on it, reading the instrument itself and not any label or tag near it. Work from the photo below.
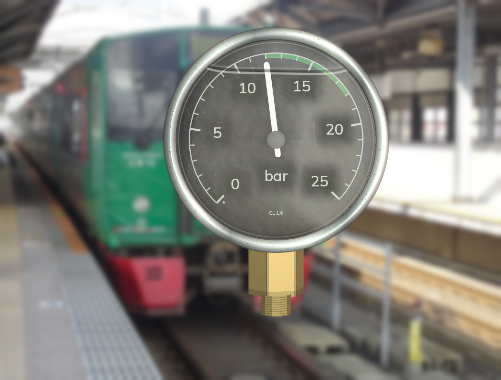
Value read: 12 bar
